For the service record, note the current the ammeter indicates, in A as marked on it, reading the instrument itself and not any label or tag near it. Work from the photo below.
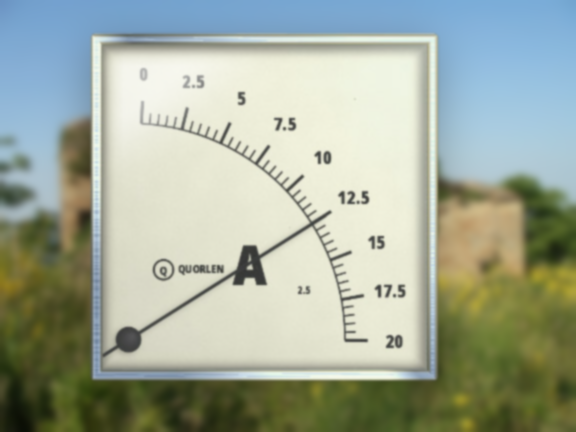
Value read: 12.5 A
